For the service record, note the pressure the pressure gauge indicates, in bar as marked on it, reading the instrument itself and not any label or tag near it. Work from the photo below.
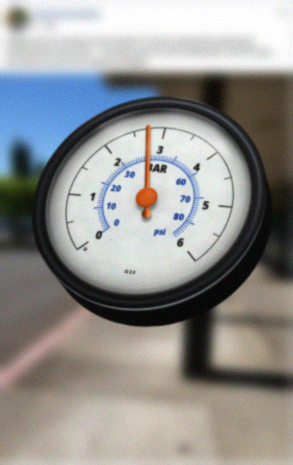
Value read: 2.75 bar
